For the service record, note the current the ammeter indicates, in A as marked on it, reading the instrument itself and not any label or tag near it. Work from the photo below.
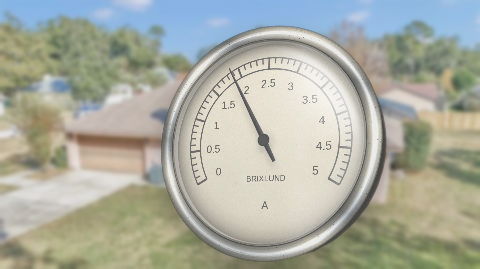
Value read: 1.9 A
